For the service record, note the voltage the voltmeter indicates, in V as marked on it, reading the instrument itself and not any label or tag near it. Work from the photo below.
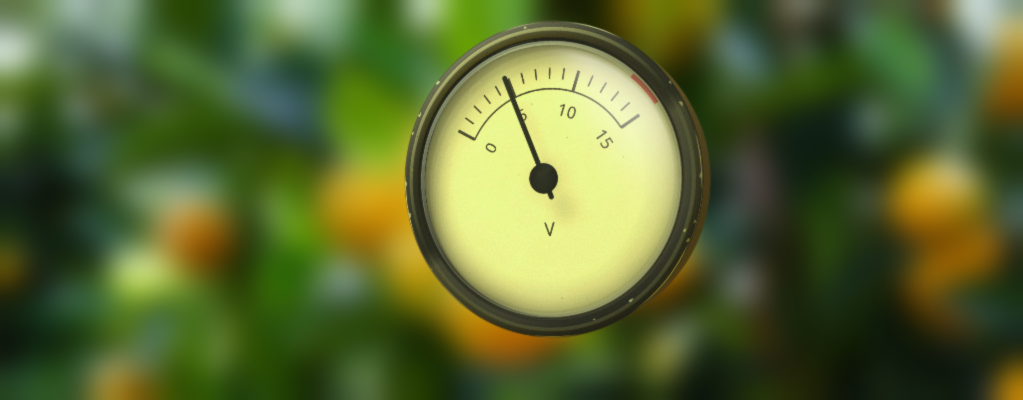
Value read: 5 V
